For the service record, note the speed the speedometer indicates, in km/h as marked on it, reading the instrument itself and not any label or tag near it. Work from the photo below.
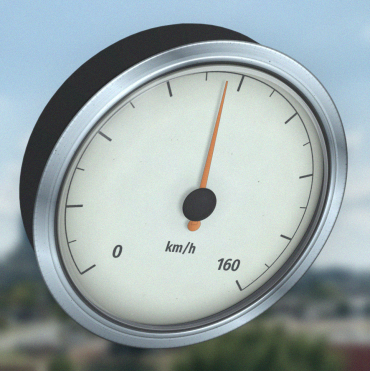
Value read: 75 km/h
